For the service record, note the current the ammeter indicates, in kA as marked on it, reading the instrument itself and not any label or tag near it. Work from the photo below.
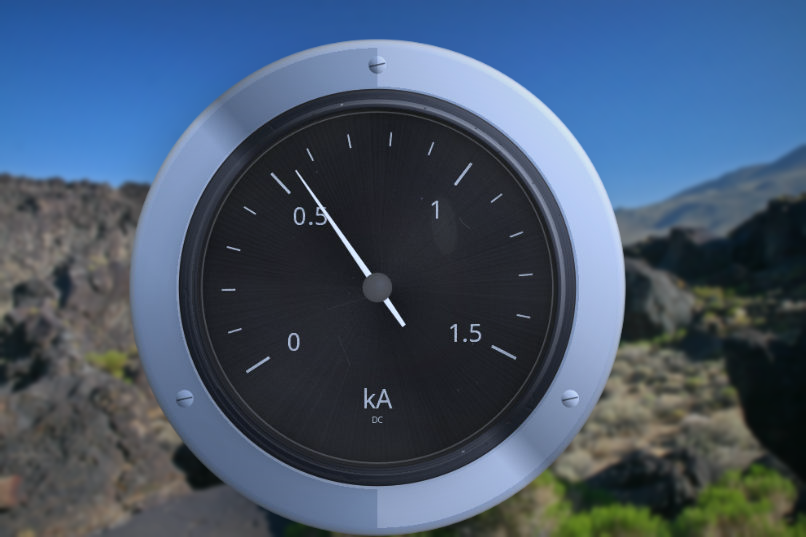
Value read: 0.55 kA
